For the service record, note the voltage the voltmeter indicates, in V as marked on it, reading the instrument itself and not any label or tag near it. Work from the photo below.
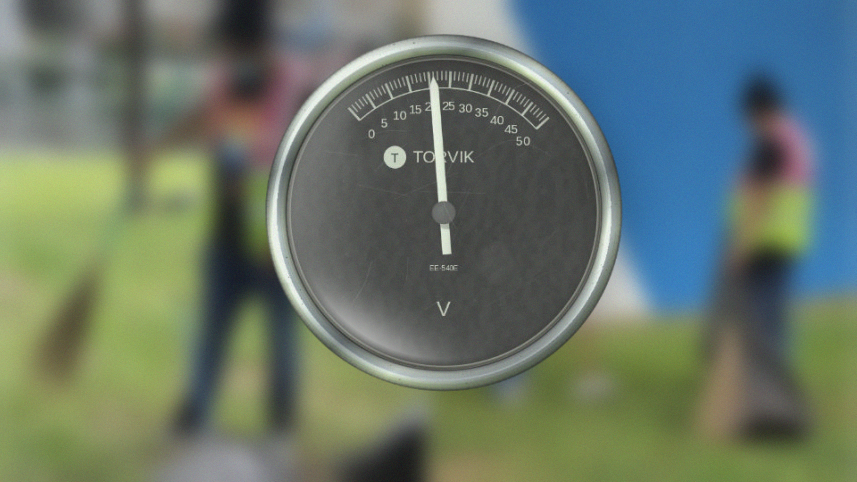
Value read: 21 V
